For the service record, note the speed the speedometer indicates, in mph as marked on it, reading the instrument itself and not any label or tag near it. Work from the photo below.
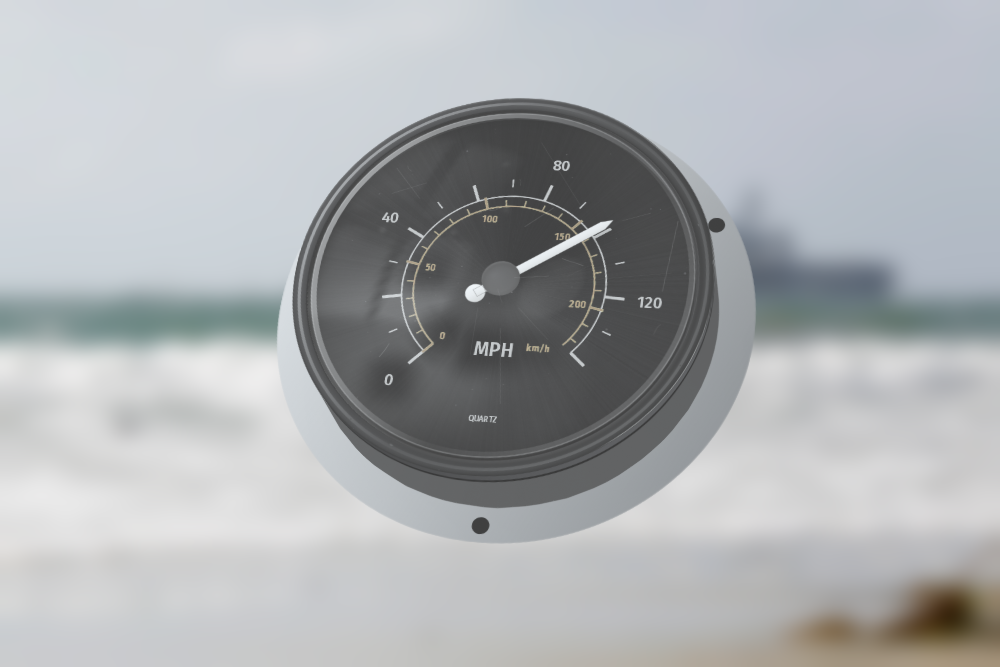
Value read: 100 mph
